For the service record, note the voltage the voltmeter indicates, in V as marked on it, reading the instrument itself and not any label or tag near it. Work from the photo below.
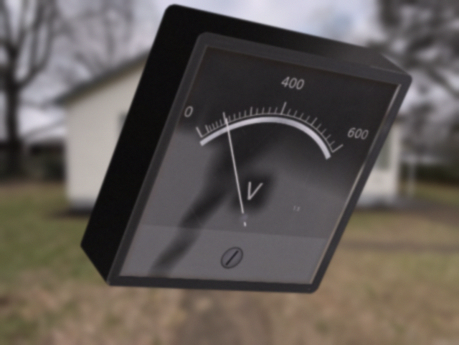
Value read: 200 V
